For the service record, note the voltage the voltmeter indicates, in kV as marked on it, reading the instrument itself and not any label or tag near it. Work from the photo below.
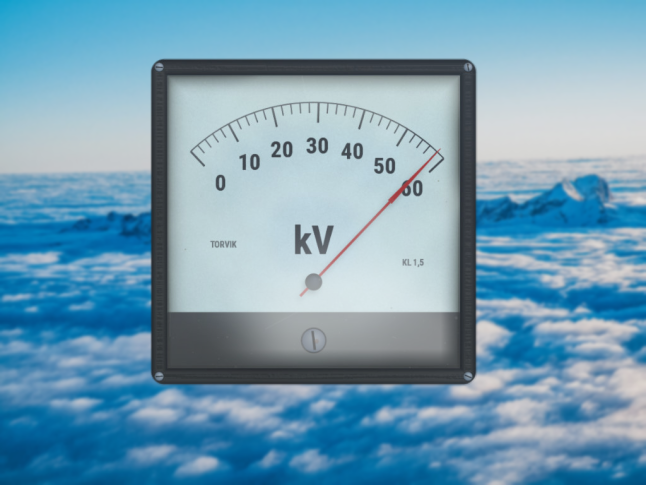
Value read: 58 kV
